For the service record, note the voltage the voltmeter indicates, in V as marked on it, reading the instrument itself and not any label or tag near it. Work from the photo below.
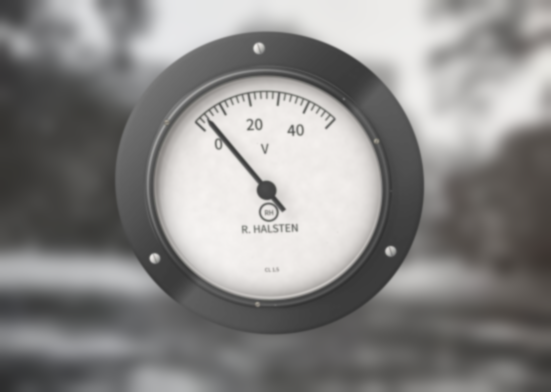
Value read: 4 V
